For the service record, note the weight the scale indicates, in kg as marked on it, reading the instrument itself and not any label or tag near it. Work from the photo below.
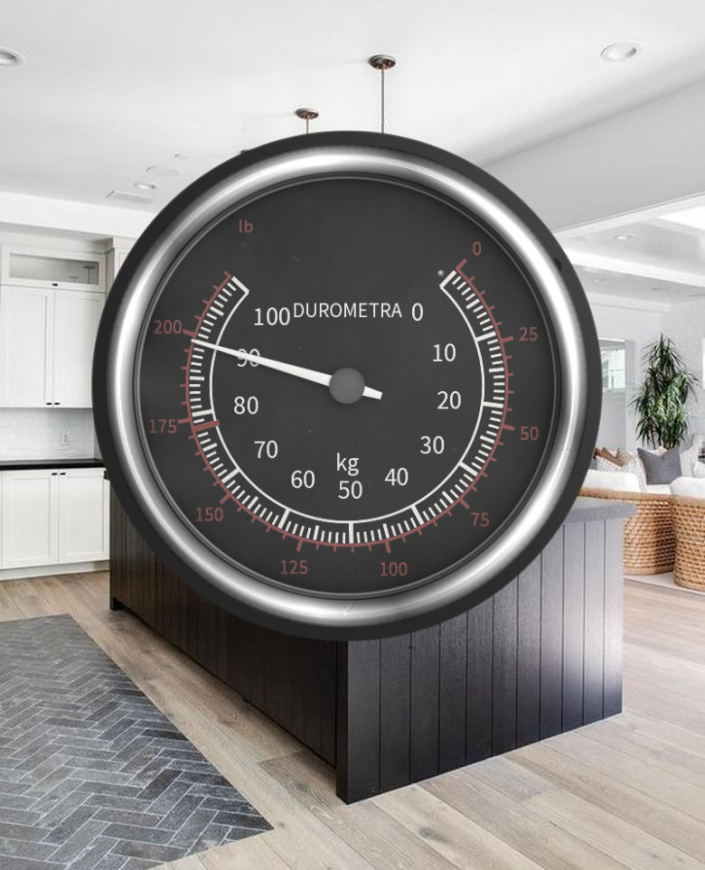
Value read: 90 kg
